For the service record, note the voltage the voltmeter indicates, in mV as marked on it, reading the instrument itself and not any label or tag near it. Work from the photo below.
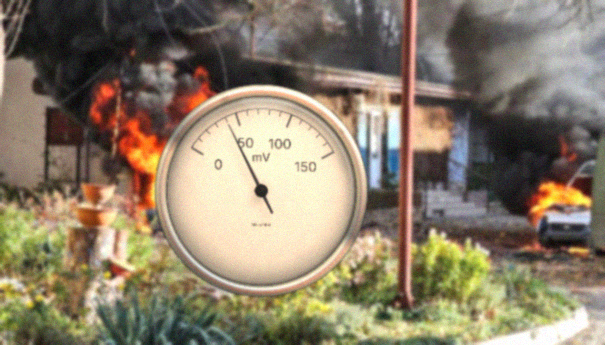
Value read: 40 mV
